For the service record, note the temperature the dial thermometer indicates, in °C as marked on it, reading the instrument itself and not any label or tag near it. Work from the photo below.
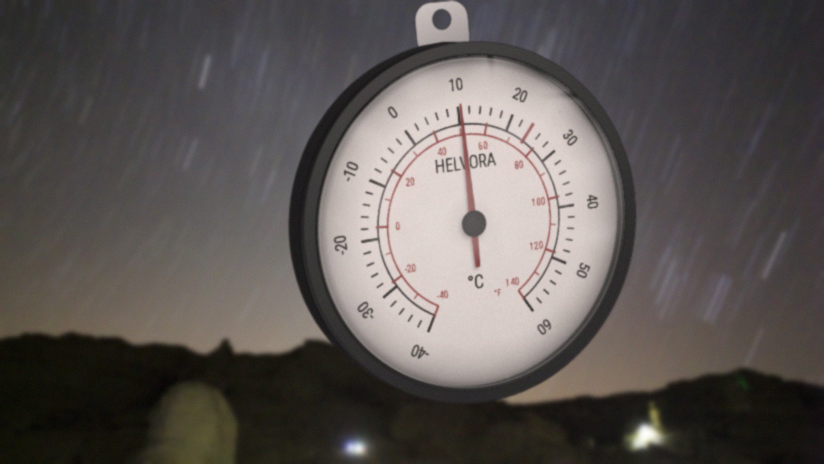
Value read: 10 °C
